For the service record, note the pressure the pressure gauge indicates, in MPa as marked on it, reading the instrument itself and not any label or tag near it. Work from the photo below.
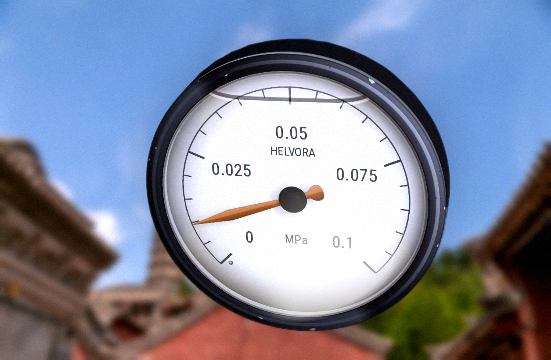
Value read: 0.01 MPa
